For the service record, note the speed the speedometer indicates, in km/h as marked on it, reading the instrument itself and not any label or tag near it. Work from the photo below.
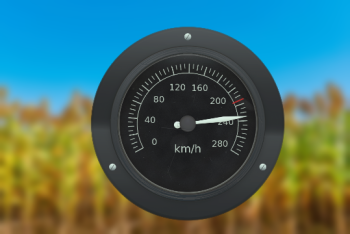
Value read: 235 km/h
